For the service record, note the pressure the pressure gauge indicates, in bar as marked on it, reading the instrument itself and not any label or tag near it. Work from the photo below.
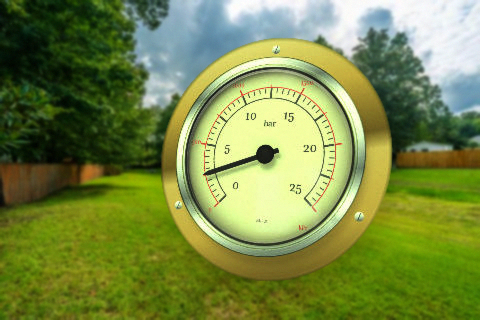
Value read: 2.5 bar
